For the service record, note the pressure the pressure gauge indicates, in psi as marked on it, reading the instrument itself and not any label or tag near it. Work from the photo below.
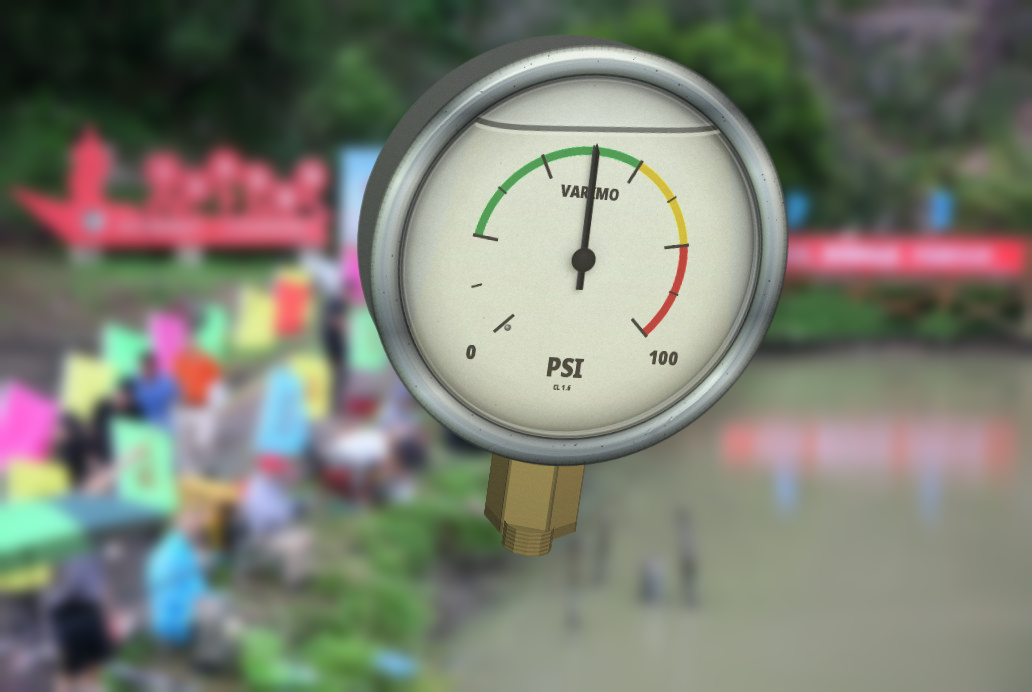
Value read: 50 psi
